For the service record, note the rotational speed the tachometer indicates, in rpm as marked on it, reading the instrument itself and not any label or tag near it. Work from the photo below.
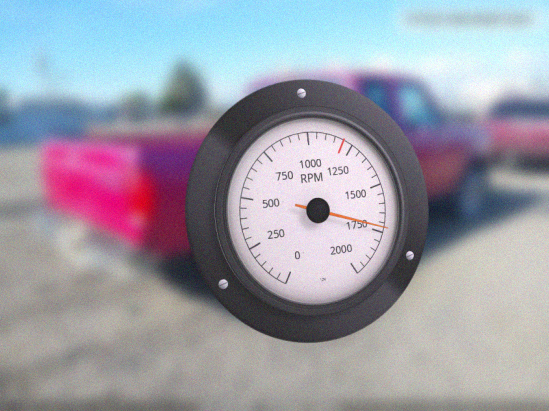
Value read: 1725 rpm
